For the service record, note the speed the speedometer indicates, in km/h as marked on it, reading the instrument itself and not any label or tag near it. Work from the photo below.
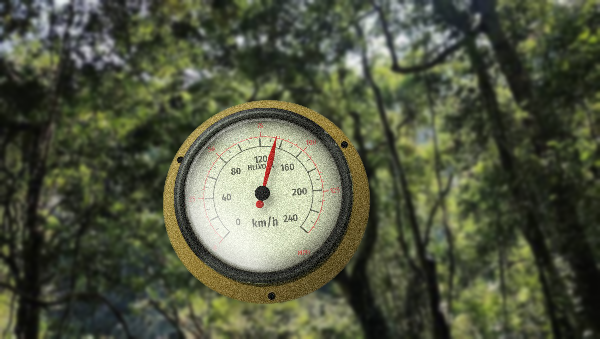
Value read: 135 km/h
